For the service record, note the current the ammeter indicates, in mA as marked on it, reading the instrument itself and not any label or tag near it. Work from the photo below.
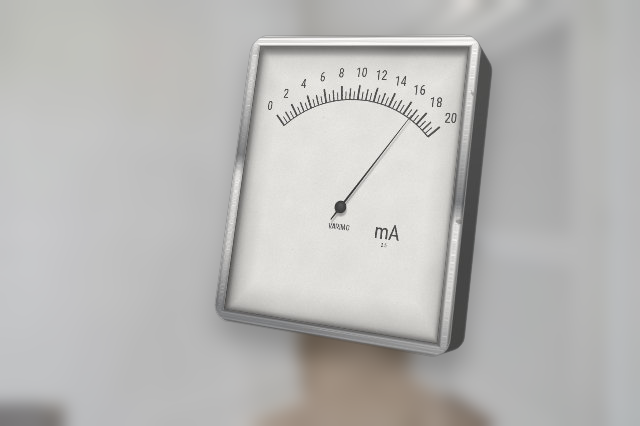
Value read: 17 mA
